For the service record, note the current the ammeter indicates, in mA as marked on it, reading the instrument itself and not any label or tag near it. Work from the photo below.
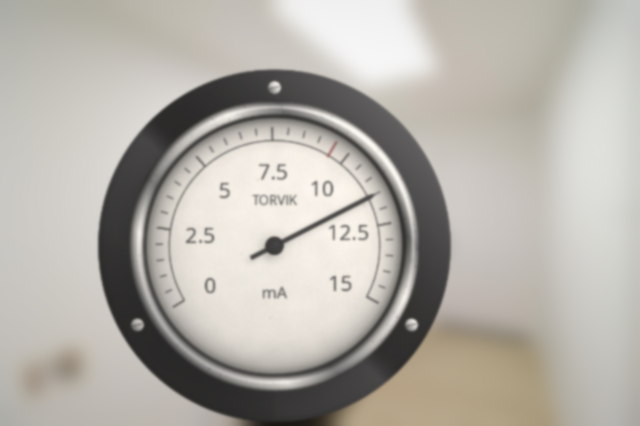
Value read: 11.5 mA
